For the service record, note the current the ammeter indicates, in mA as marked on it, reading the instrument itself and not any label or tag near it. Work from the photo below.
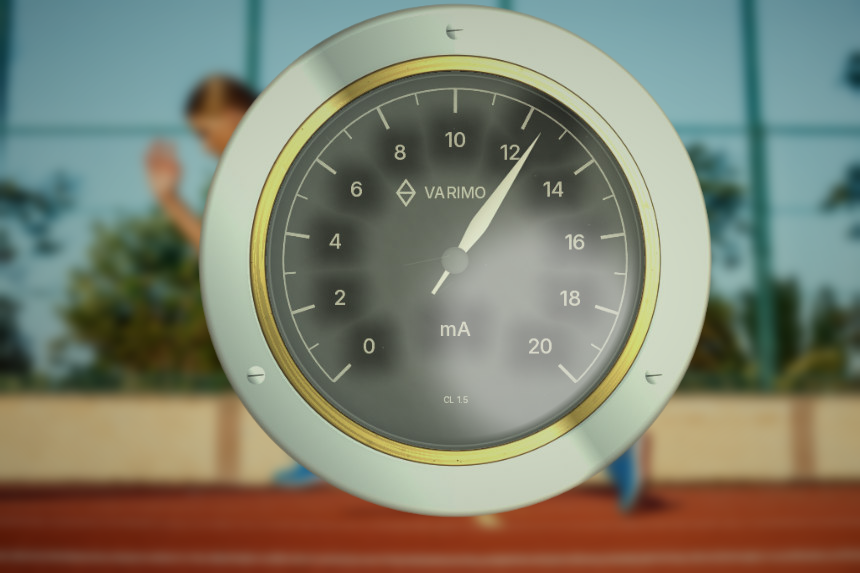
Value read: 12.5 mA
